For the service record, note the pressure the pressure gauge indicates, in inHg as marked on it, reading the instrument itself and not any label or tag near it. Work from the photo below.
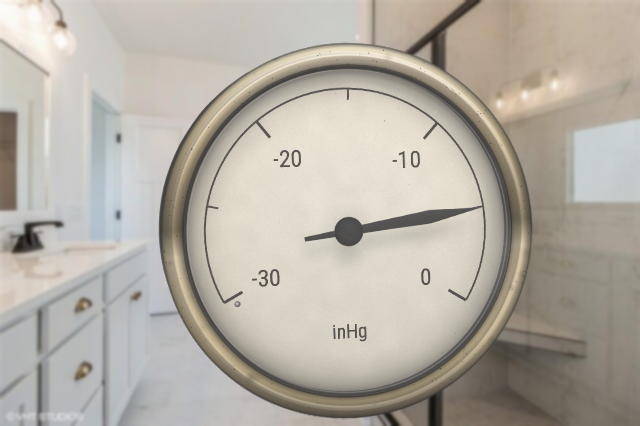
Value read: -5 inHg
